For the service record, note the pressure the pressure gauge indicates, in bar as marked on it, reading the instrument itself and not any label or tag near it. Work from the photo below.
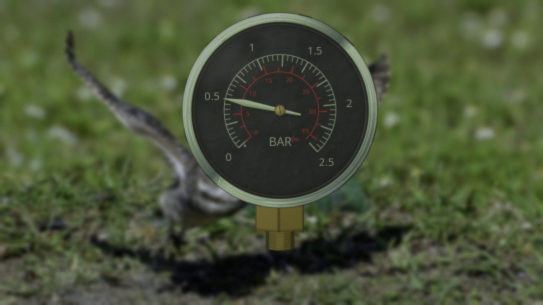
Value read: 0.5 bar
